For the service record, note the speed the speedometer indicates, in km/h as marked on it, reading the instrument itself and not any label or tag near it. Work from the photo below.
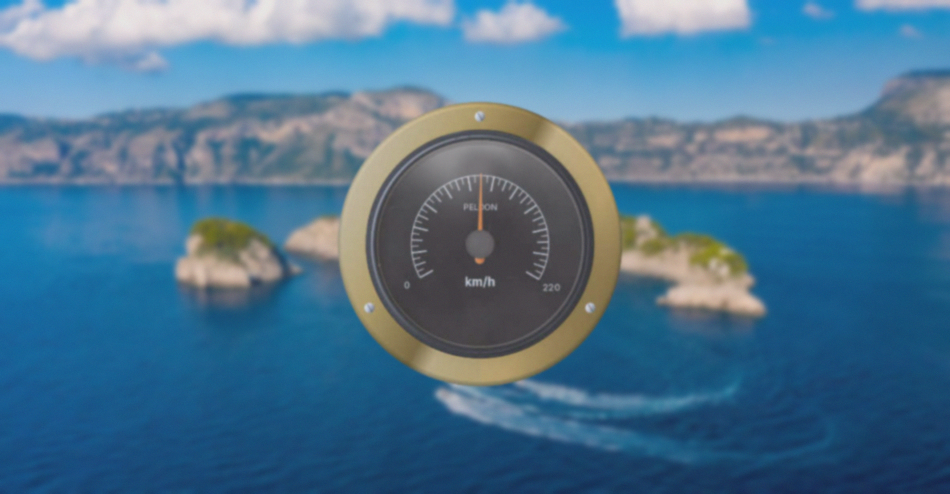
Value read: 110 km/h
